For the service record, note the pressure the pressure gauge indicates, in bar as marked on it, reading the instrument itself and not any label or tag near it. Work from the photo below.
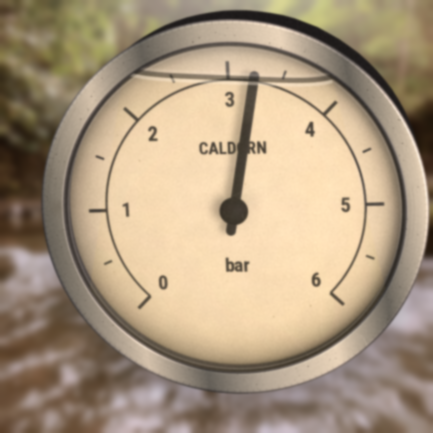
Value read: 3.25 bar
